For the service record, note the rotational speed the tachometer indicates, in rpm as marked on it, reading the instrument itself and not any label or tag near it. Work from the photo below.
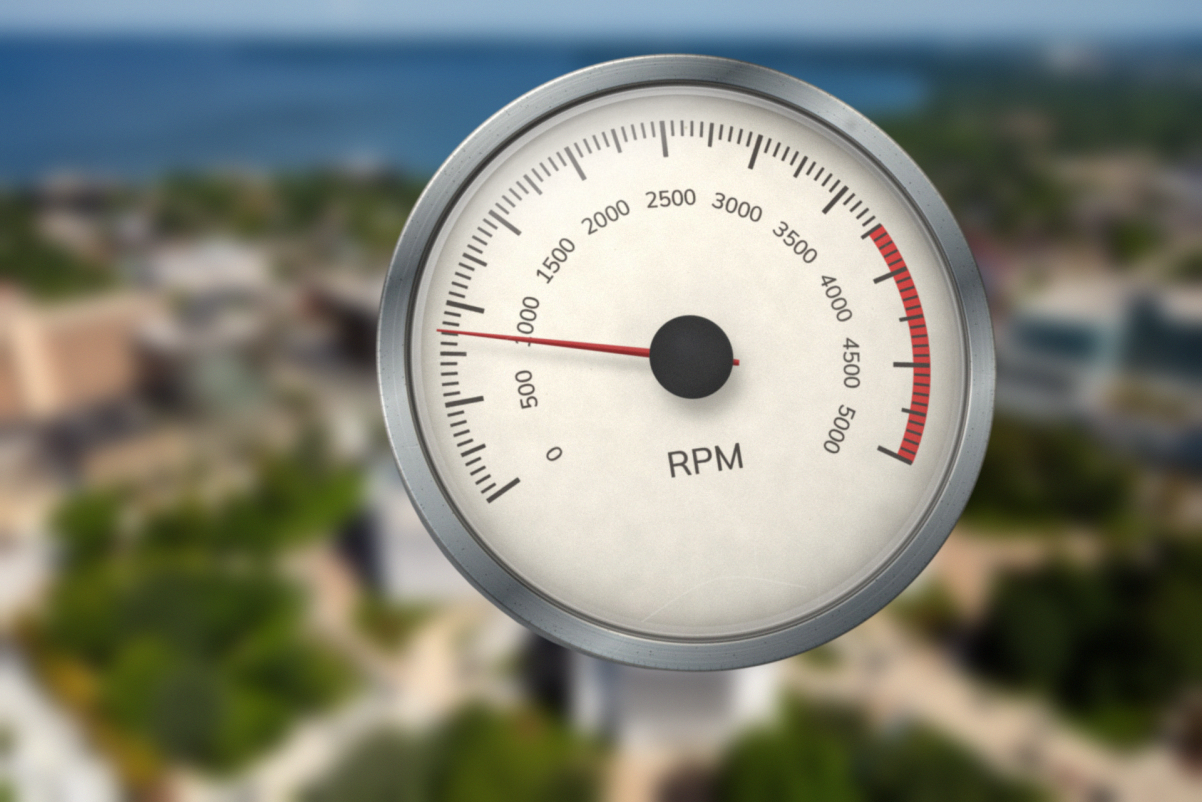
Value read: 850 rpm
